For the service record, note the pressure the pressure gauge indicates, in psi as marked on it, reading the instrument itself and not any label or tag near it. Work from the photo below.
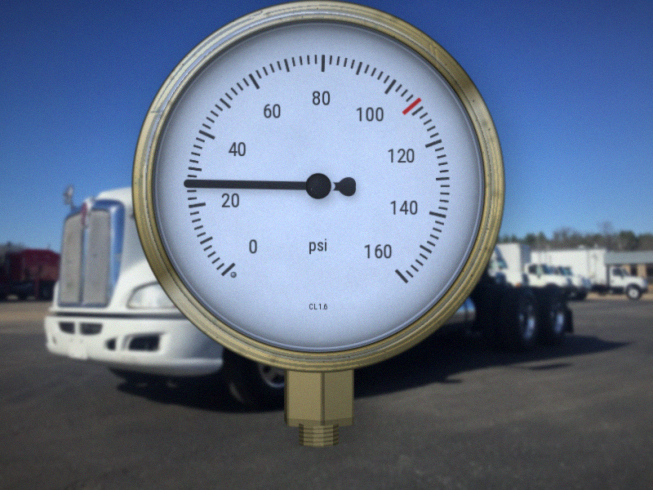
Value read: 26 psi
